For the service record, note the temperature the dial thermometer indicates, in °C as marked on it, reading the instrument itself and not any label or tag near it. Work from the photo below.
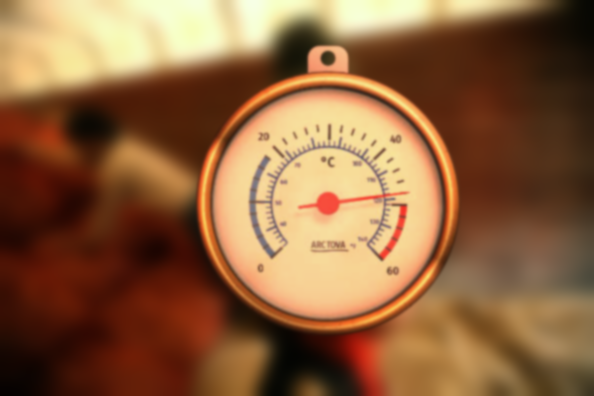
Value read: 48 °C
